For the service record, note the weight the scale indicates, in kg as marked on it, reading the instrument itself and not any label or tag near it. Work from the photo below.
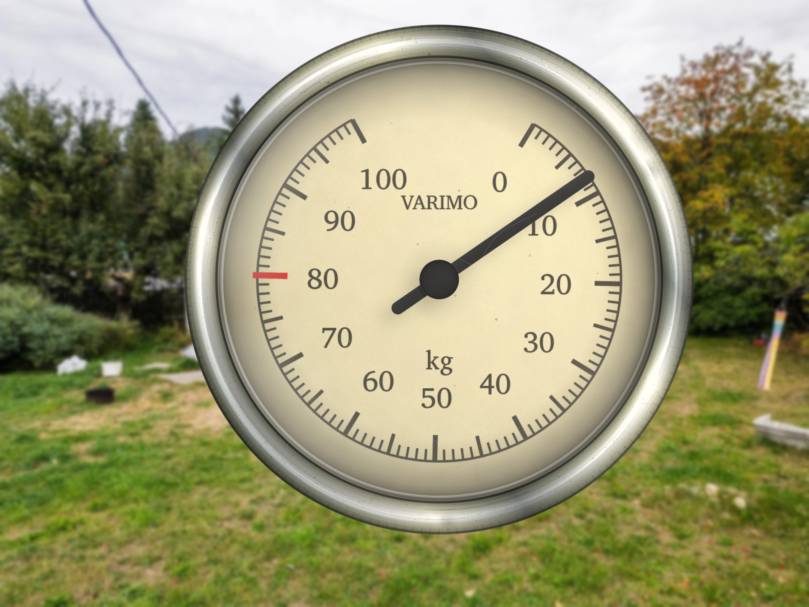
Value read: 8 kg
